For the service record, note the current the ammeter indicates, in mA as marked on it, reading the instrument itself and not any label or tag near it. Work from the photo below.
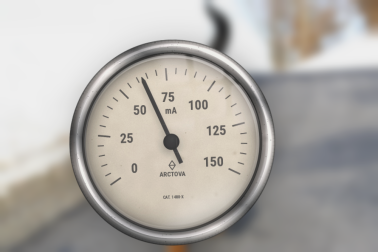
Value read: 62.5 mA
